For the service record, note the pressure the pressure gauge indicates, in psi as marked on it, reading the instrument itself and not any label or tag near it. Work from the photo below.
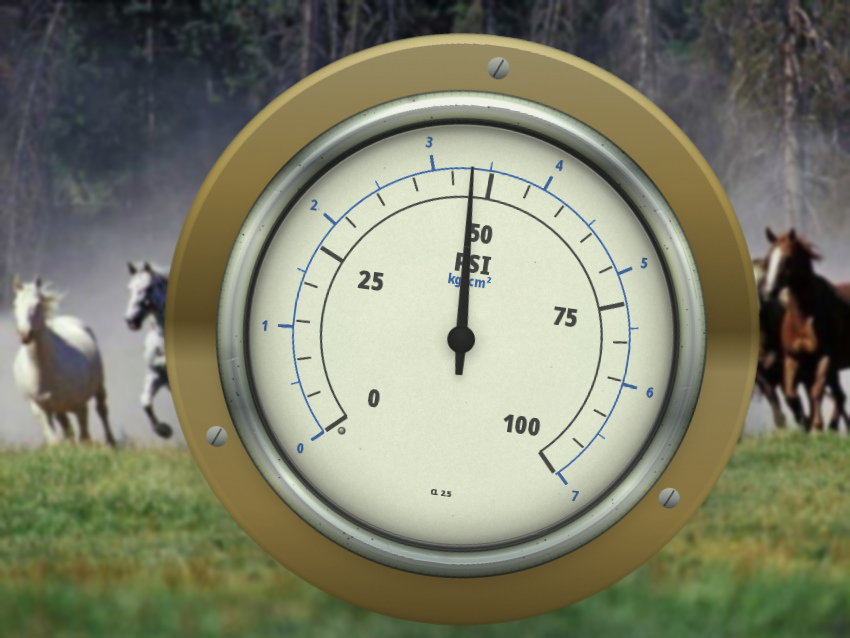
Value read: 47.5 psi
